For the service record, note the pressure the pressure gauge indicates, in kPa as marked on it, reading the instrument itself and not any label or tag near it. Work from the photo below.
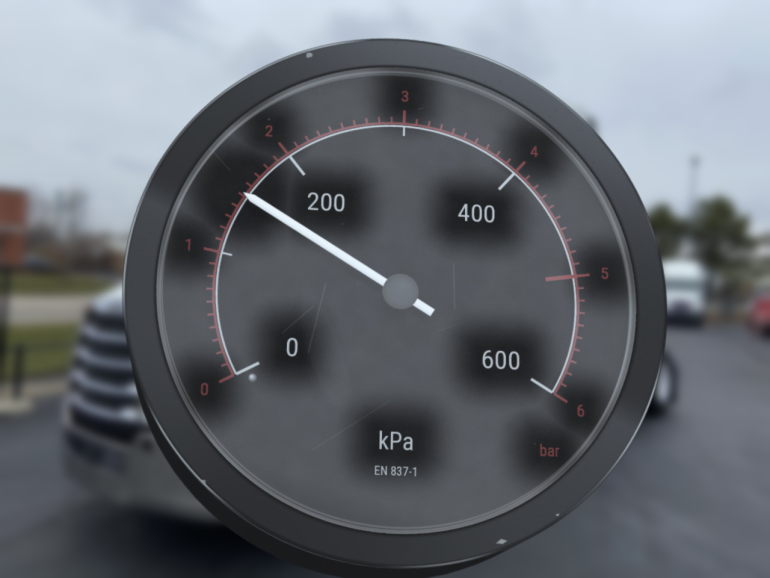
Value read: 150 kPa
